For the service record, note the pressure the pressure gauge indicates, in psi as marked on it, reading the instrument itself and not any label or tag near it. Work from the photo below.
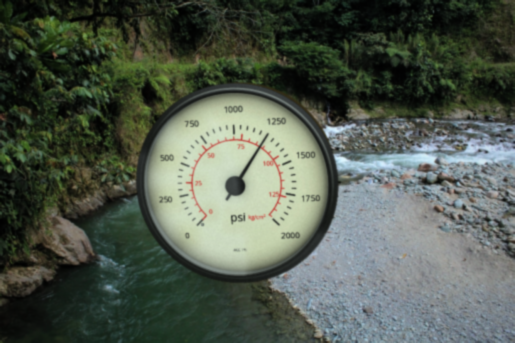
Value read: 1250 psi
